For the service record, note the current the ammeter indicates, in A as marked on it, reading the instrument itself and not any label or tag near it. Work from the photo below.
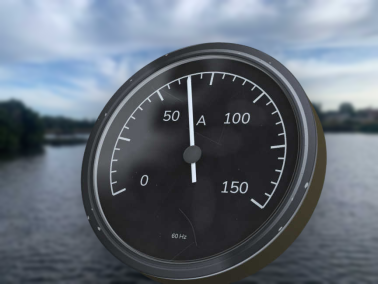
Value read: 65 A
